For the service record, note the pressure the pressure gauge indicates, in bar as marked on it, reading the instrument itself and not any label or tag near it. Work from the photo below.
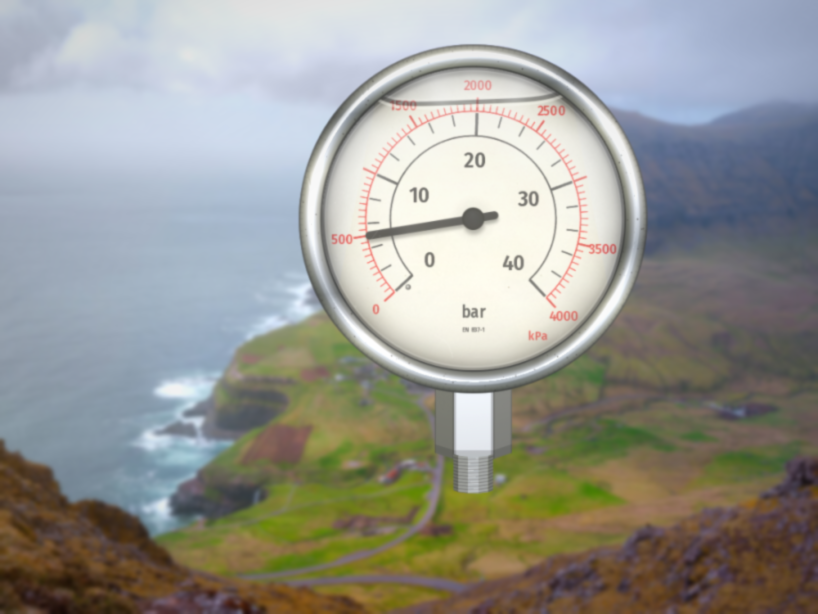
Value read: 5 bar
